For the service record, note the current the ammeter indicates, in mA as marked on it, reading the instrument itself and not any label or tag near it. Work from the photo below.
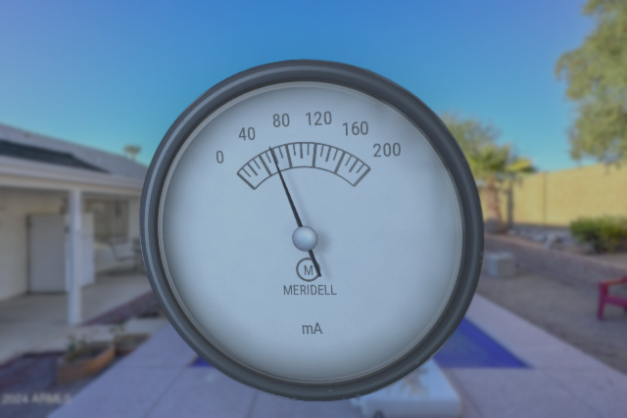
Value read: 60 mA
